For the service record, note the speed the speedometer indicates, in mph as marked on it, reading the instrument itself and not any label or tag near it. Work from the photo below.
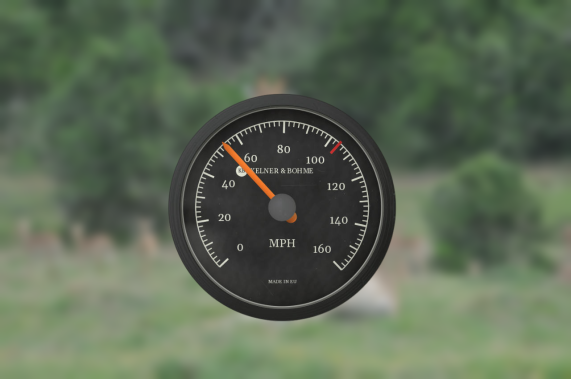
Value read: 54 mph
